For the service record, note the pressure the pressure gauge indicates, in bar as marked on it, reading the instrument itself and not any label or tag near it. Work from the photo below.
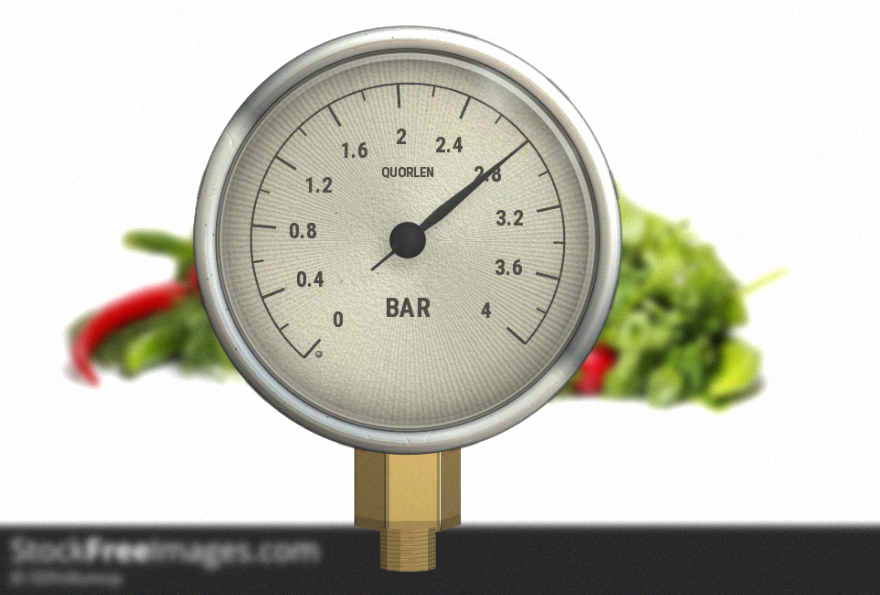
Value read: 2.8 bar
